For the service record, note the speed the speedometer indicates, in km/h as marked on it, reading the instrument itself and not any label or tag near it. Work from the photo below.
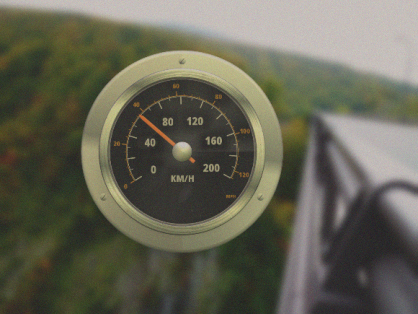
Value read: 60 km/h
